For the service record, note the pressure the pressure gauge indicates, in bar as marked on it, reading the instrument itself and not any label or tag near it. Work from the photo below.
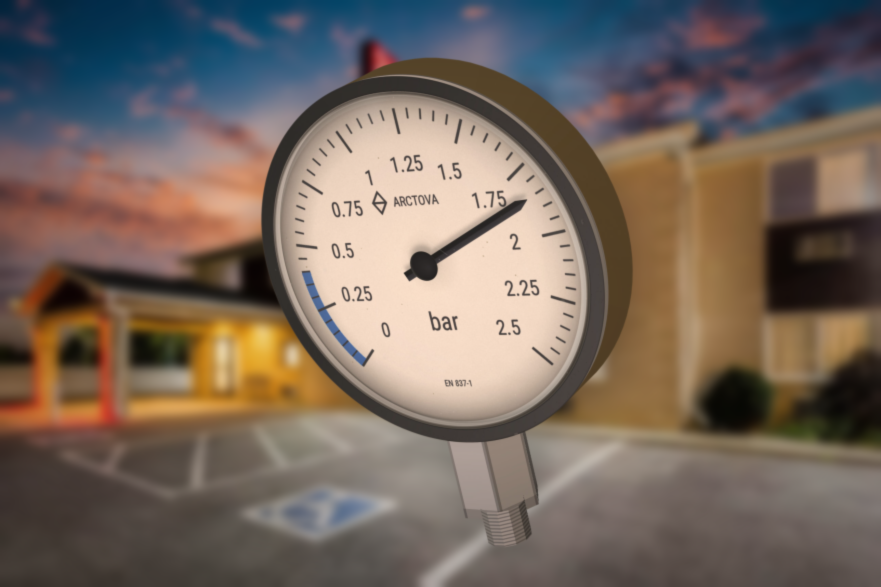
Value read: 1.85 bar
